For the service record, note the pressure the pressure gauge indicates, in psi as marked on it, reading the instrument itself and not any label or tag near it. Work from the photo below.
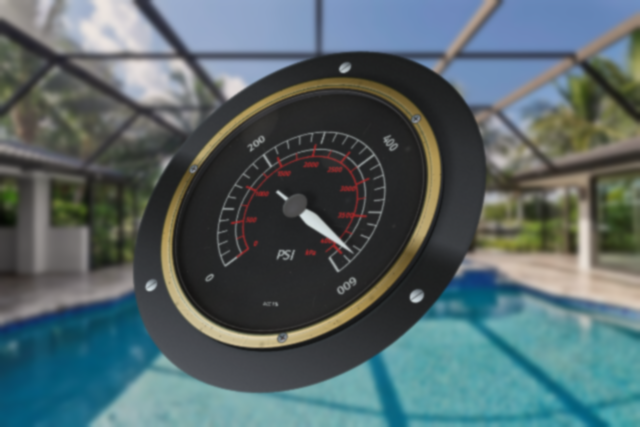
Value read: 570 psi
